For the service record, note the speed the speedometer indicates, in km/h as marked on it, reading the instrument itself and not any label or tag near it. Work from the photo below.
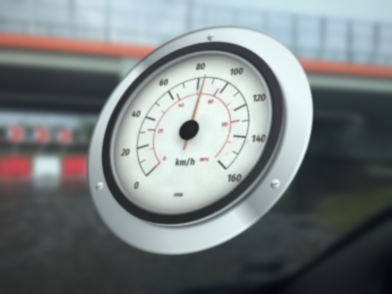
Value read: 85 km/h
